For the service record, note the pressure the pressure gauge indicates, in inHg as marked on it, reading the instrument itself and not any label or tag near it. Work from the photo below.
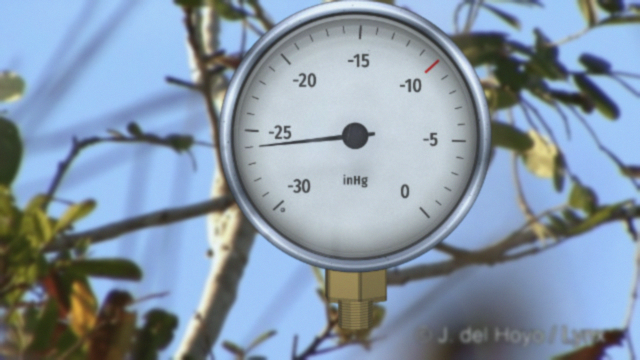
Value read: -26 inHg
